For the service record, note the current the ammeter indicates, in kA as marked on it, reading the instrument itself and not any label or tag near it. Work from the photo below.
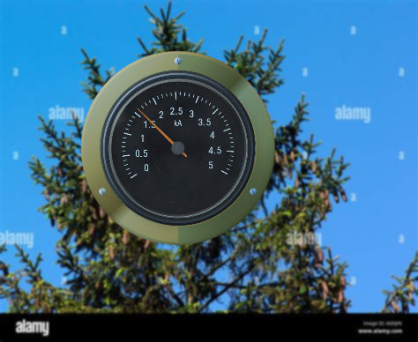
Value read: 1.6 kA
